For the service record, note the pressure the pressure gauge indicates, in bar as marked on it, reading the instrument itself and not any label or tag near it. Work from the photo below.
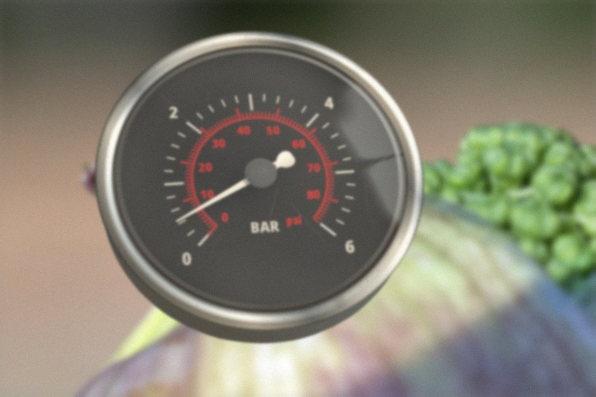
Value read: 0.4 bar
